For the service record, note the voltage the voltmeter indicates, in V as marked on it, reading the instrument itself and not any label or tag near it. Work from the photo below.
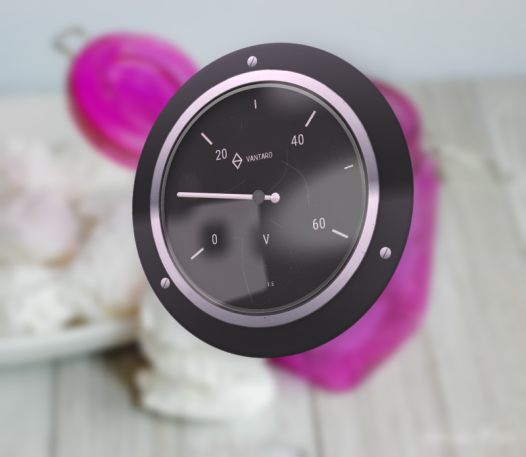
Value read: 10 V
